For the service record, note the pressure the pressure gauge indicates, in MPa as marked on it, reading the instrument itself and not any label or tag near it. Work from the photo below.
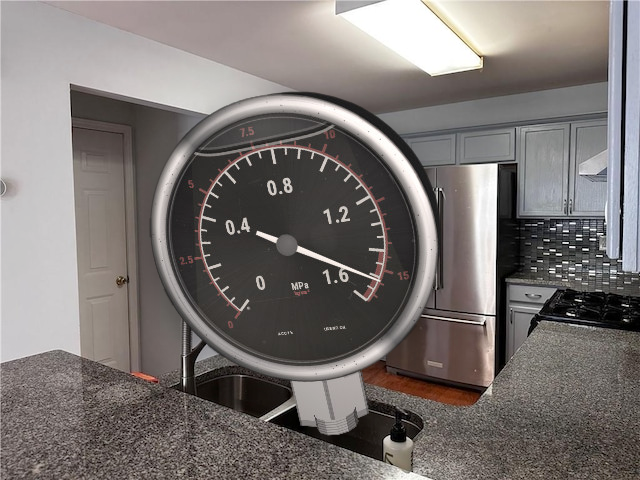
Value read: 1.5 MPa
